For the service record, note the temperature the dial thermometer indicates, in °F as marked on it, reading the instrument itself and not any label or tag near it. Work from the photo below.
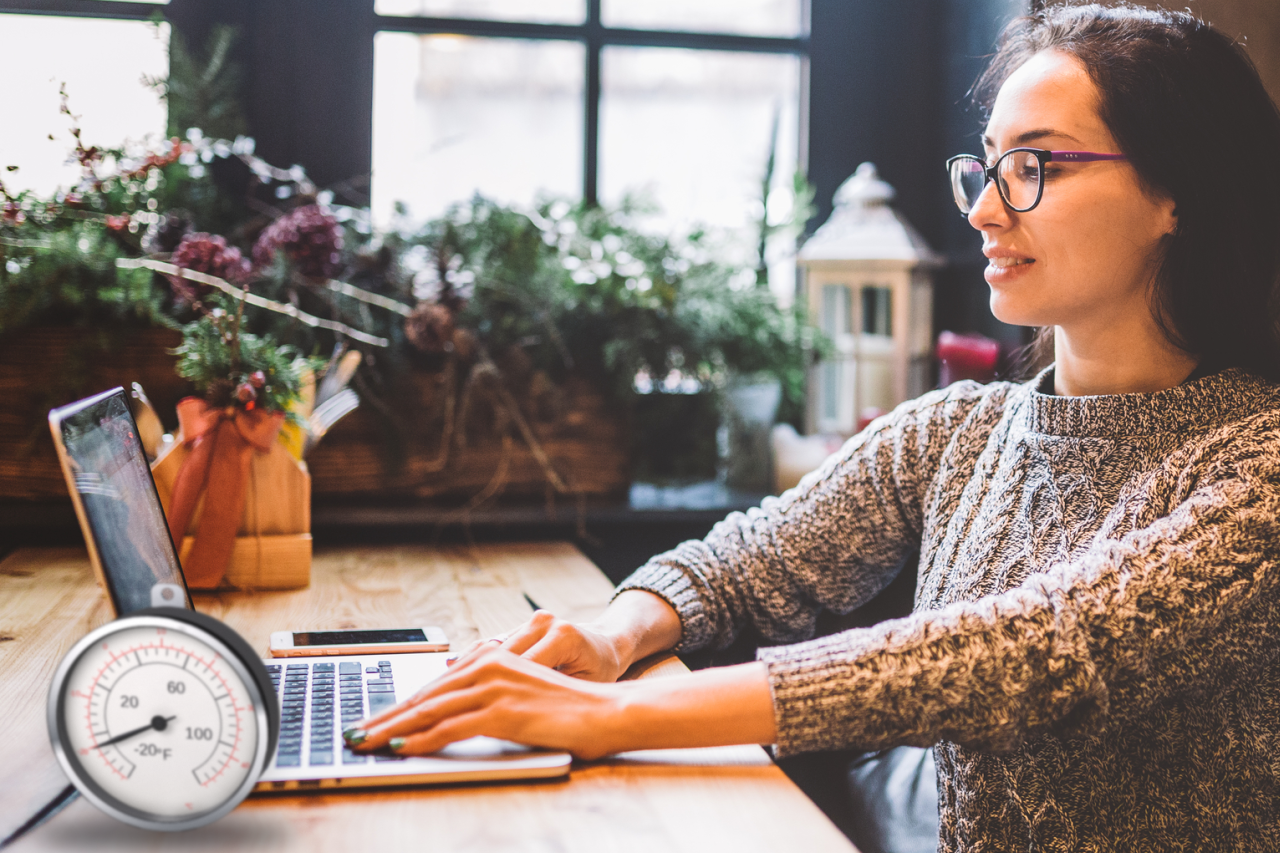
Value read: -4 °F
